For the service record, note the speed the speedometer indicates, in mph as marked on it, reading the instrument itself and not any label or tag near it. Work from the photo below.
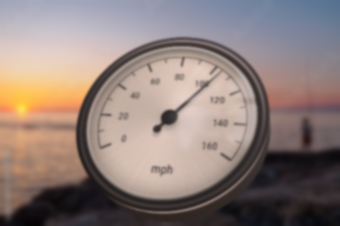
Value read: 105 mph
